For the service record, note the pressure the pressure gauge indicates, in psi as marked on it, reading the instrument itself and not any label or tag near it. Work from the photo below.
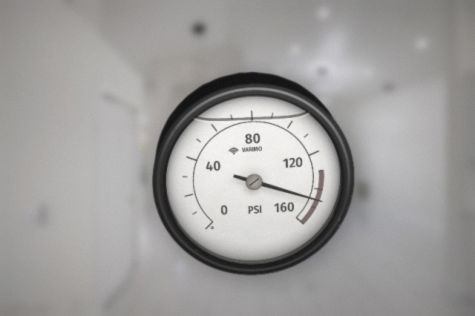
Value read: 145 psi
